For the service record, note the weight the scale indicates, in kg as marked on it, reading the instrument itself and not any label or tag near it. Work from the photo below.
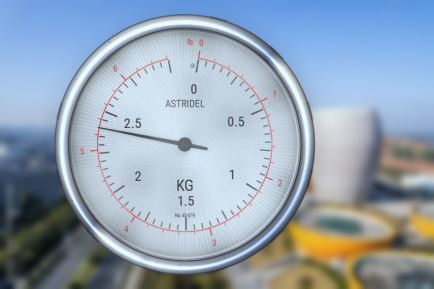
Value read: 2.4 kg
